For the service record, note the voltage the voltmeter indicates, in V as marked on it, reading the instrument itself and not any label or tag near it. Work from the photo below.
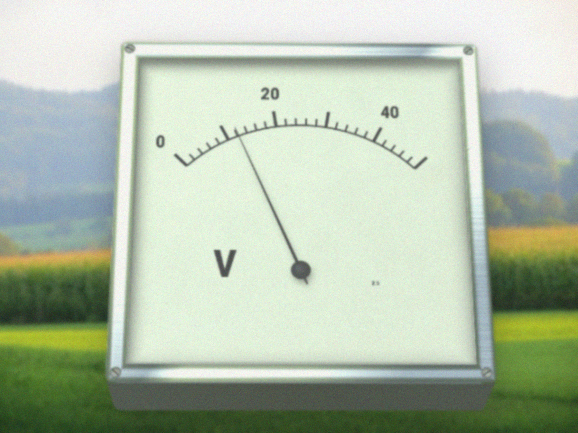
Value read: 12 V
